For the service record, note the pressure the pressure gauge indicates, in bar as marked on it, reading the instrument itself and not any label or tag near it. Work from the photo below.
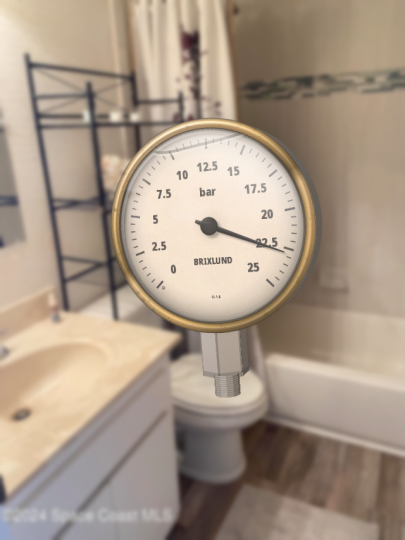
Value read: 22.75 bar
